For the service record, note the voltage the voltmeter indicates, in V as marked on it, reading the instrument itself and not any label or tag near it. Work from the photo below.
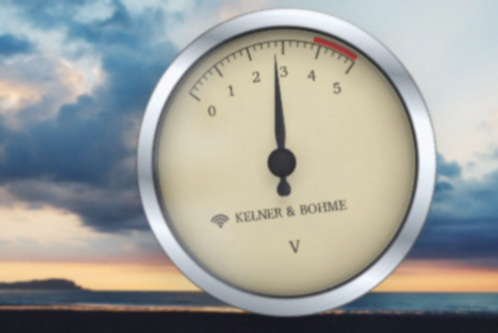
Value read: 2.8 V
